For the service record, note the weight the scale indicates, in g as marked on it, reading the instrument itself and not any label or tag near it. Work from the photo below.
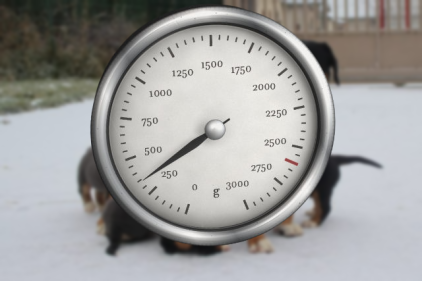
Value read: 350 g
